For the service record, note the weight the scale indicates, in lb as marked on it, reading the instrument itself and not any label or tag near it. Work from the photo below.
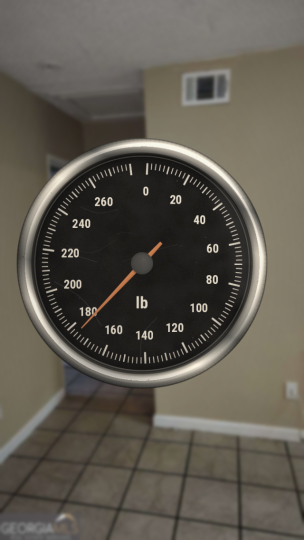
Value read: 176 lb
